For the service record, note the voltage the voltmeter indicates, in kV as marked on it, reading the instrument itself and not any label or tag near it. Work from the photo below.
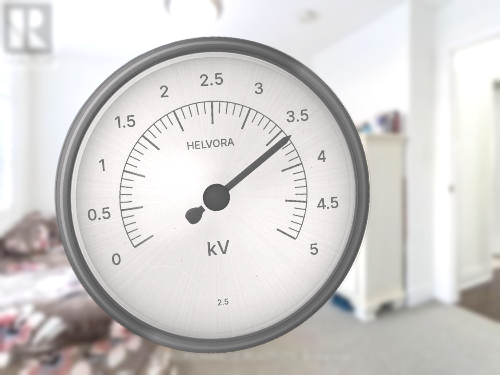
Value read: 3.6 kV
